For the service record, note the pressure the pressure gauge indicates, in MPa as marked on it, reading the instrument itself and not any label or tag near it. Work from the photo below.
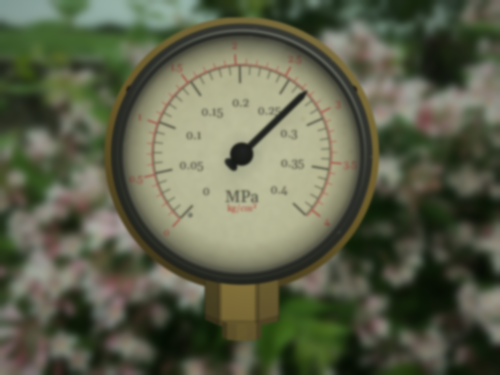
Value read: 0.27 MPa
